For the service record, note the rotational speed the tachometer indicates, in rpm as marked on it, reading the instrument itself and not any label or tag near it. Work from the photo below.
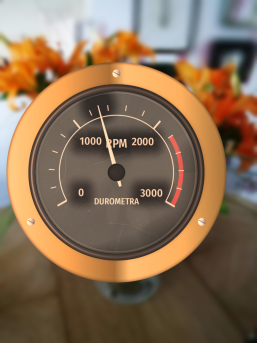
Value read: 1300 rpm
